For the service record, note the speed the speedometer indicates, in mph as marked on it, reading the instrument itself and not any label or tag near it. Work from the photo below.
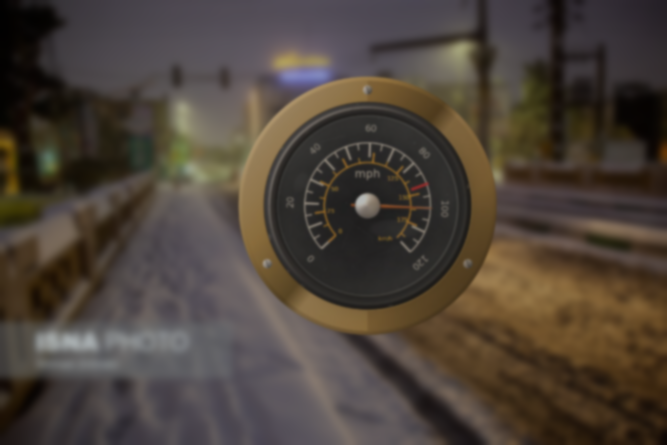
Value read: 100 mph
